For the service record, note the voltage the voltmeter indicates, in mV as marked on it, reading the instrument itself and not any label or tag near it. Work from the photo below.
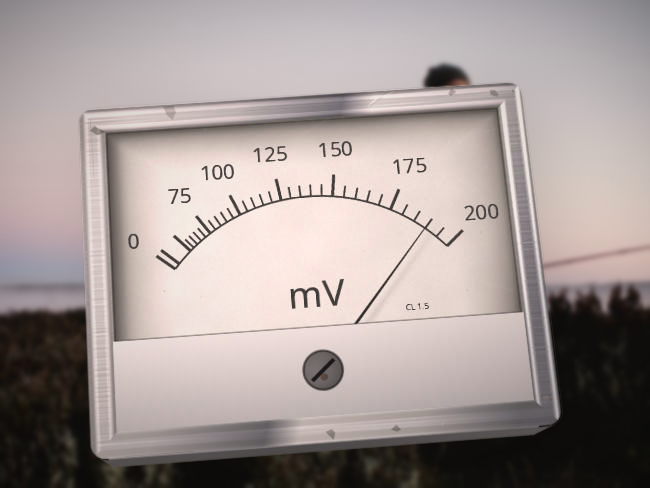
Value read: 190 mV
